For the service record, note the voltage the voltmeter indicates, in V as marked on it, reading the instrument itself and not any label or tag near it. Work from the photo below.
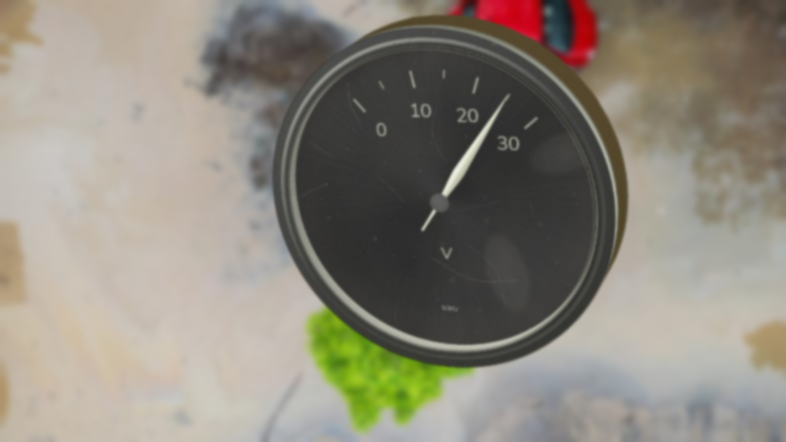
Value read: 25 V
